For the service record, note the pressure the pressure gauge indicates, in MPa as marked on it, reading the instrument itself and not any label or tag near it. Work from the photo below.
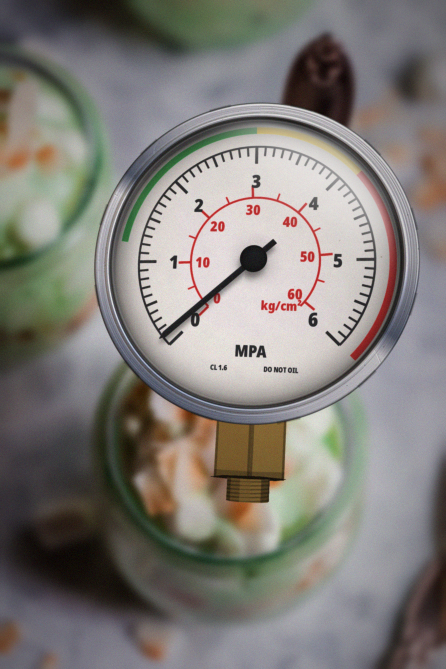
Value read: 0.1 MPa
